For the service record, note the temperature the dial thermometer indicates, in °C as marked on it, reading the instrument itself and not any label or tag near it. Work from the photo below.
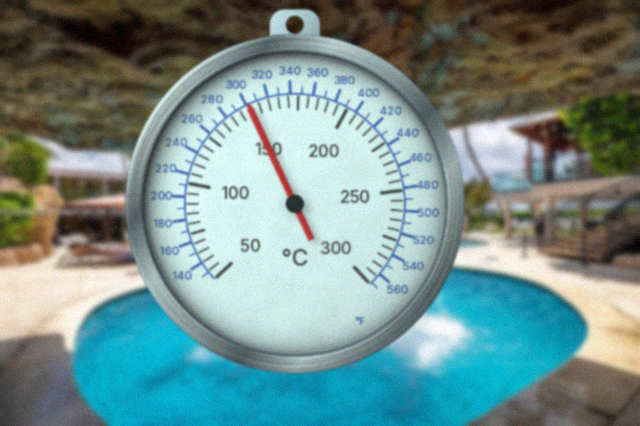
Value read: 150 °C
